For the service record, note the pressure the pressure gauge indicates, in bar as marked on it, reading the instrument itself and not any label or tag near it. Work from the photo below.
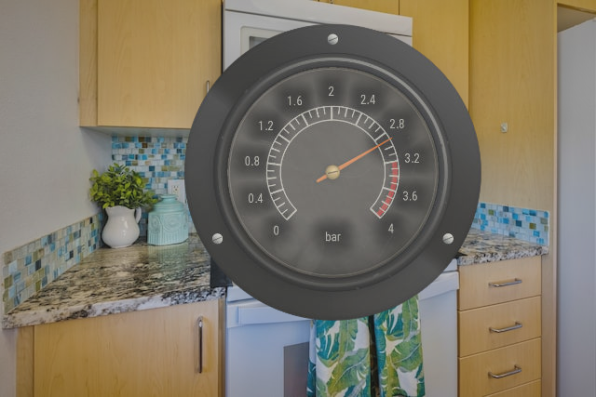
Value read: 2.9 bar
